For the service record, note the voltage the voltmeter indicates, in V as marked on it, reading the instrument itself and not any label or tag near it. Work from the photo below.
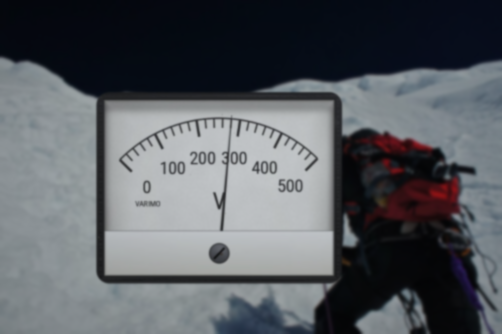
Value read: 280 V
